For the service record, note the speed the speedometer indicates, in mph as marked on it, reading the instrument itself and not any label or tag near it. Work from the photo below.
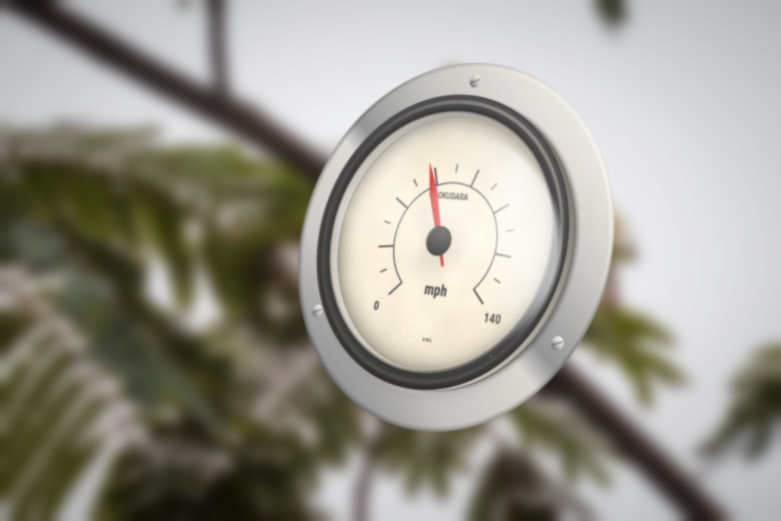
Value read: 60 mph
